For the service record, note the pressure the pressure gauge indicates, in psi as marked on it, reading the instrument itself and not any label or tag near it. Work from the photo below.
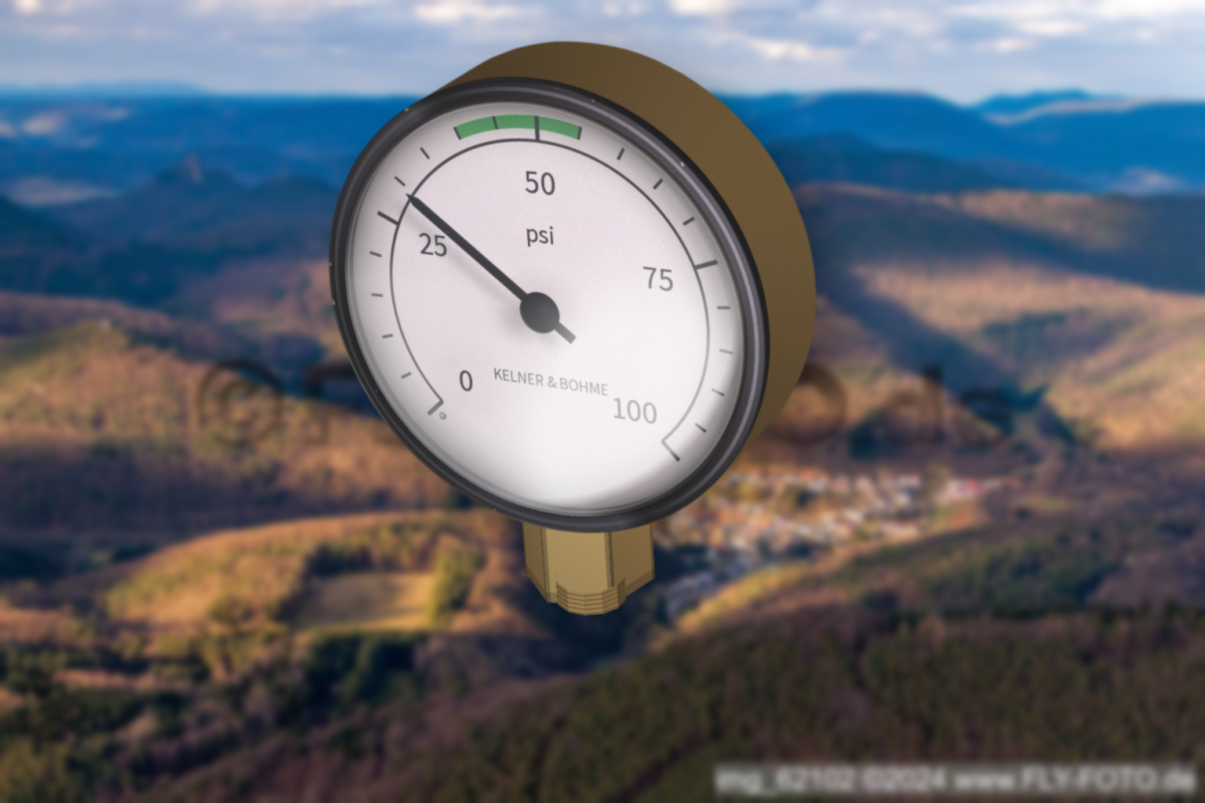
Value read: 30 psi
